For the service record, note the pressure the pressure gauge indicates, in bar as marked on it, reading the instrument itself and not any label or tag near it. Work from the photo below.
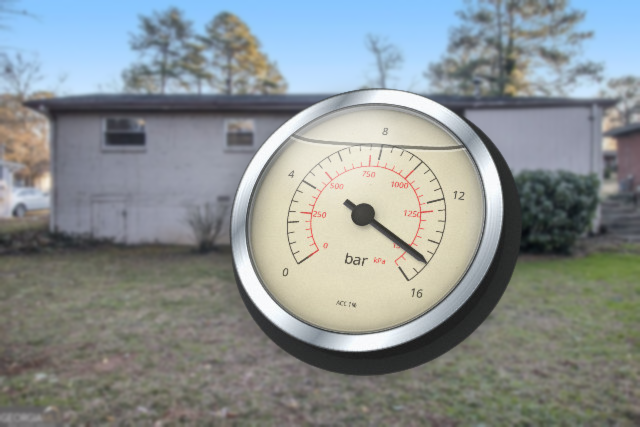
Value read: 15 bar
